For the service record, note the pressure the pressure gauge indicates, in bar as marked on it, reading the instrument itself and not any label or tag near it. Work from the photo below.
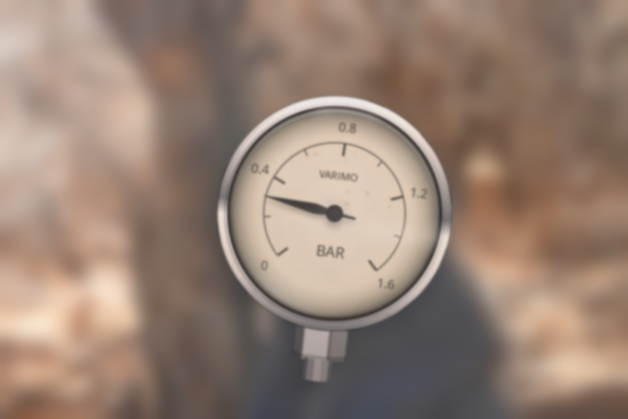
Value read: 0.3 bar
